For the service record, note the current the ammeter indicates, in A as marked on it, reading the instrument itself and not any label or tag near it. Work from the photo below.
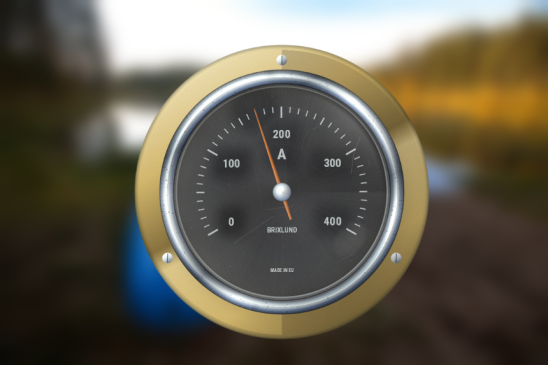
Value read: 170 A
